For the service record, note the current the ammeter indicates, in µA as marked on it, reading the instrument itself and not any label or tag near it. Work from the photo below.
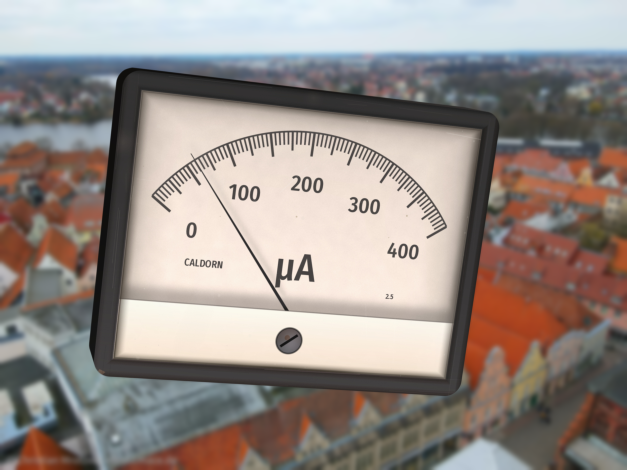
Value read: 60 µA
